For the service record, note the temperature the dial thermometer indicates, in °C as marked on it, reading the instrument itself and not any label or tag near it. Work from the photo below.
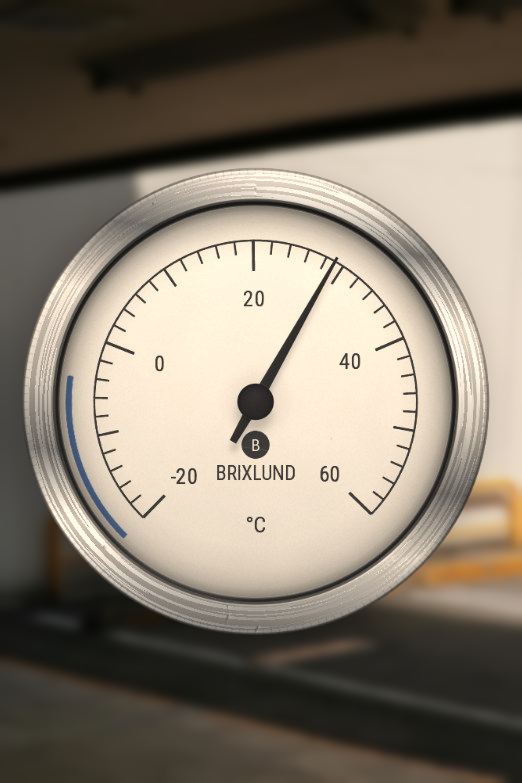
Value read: 29 °C
